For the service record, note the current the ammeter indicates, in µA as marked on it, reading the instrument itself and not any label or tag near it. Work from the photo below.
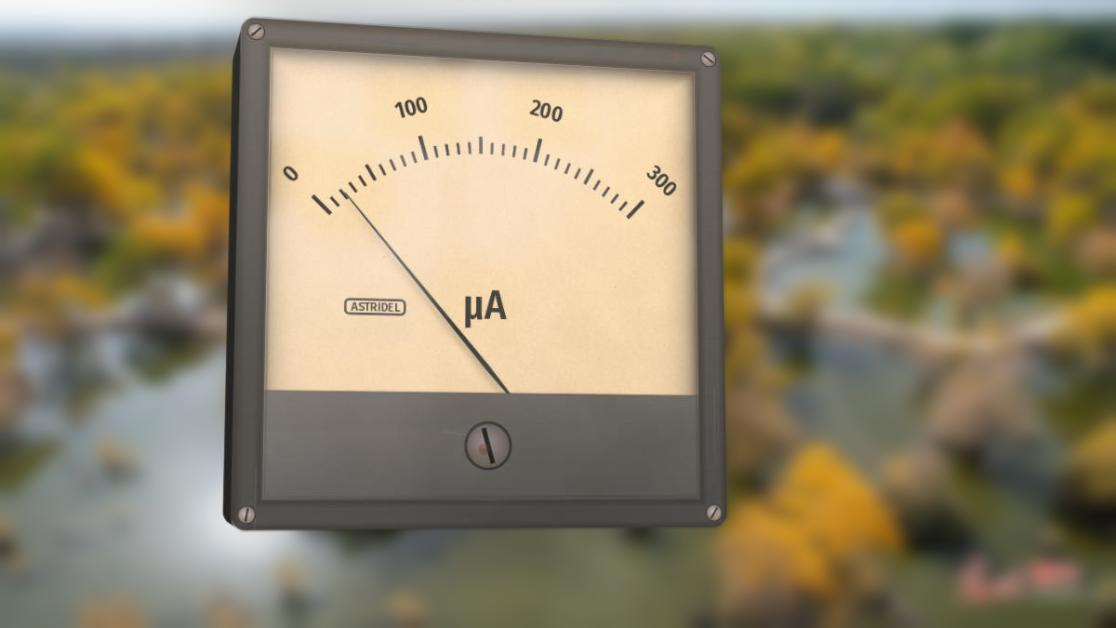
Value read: 20 µA
